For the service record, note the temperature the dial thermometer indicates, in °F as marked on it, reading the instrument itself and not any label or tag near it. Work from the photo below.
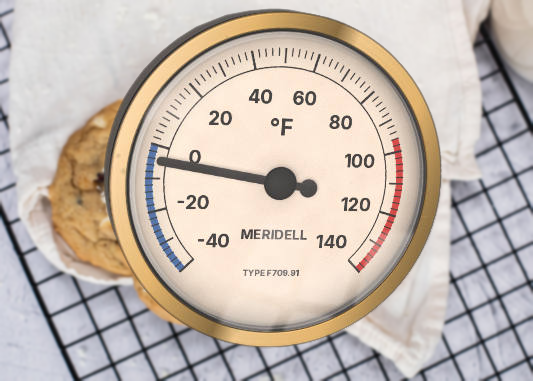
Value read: -4 °F
